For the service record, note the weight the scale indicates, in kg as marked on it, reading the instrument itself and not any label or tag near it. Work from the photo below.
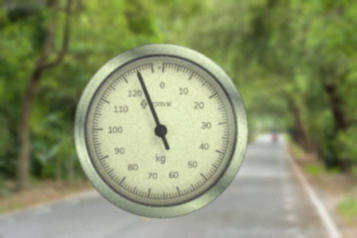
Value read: 125 kg
